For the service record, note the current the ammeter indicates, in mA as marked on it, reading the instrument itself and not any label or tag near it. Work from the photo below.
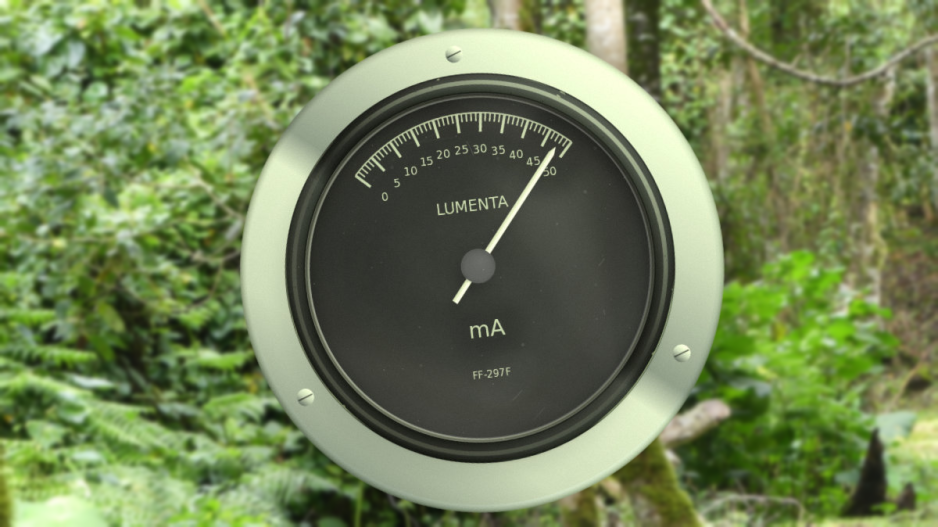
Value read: 48 mA
